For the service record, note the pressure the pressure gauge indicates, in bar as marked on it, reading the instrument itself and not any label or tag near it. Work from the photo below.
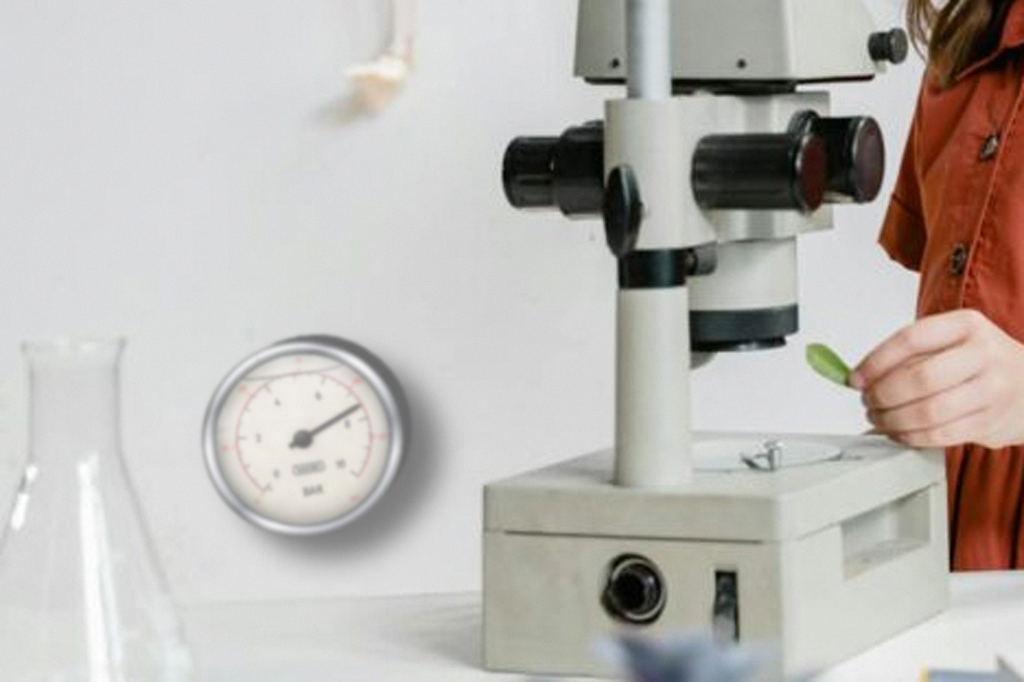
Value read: 7.5 bar
